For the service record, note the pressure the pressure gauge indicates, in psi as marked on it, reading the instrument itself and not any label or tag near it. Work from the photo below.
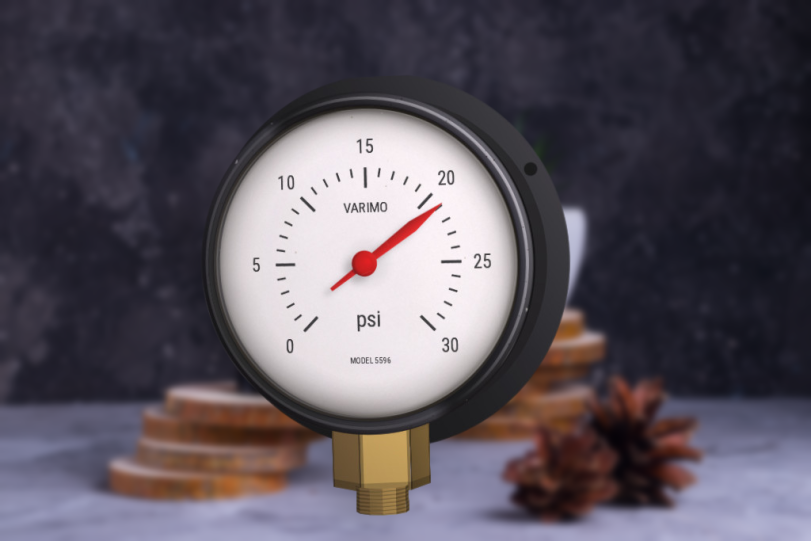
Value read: 21 psi
